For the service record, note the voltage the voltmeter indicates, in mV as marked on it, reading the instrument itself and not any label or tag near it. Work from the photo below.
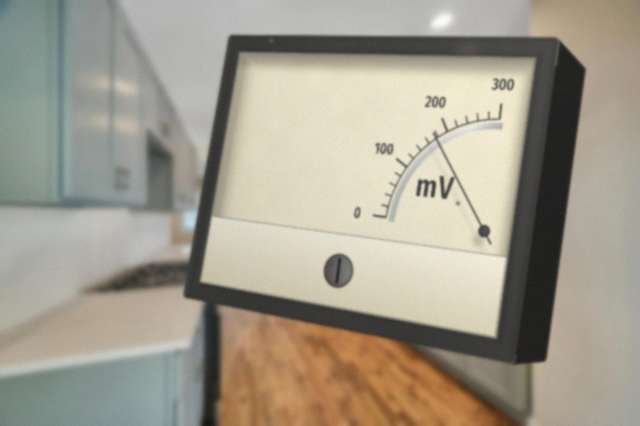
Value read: 180 mV
